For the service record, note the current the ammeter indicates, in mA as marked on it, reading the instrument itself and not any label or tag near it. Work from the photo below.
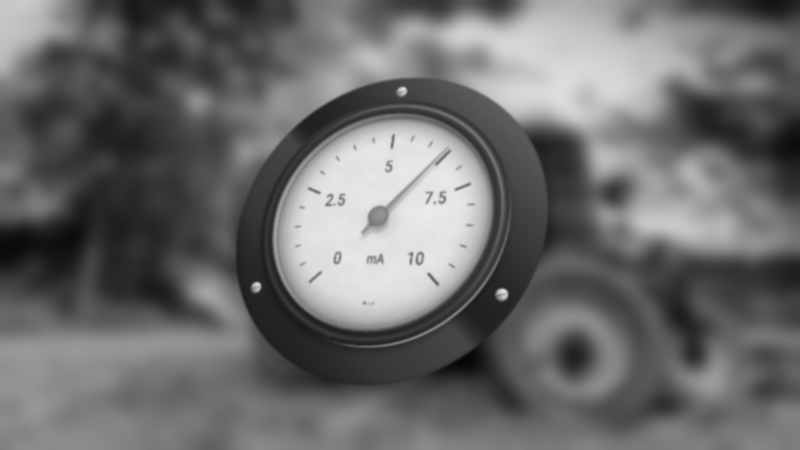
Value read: 6.5 mA
